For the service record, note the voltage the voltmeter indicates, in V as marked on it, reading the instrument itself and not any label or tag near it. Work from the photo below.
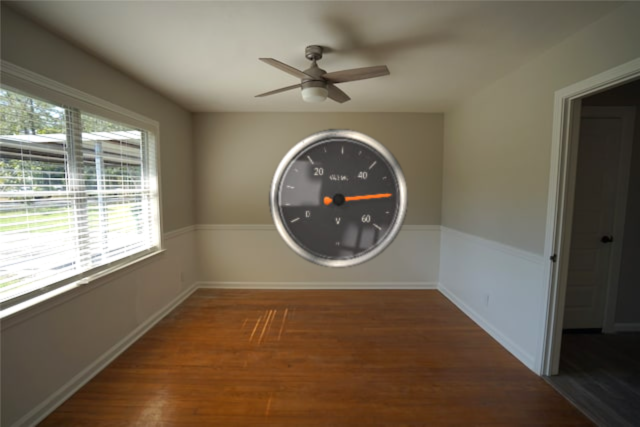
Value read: 50 V
